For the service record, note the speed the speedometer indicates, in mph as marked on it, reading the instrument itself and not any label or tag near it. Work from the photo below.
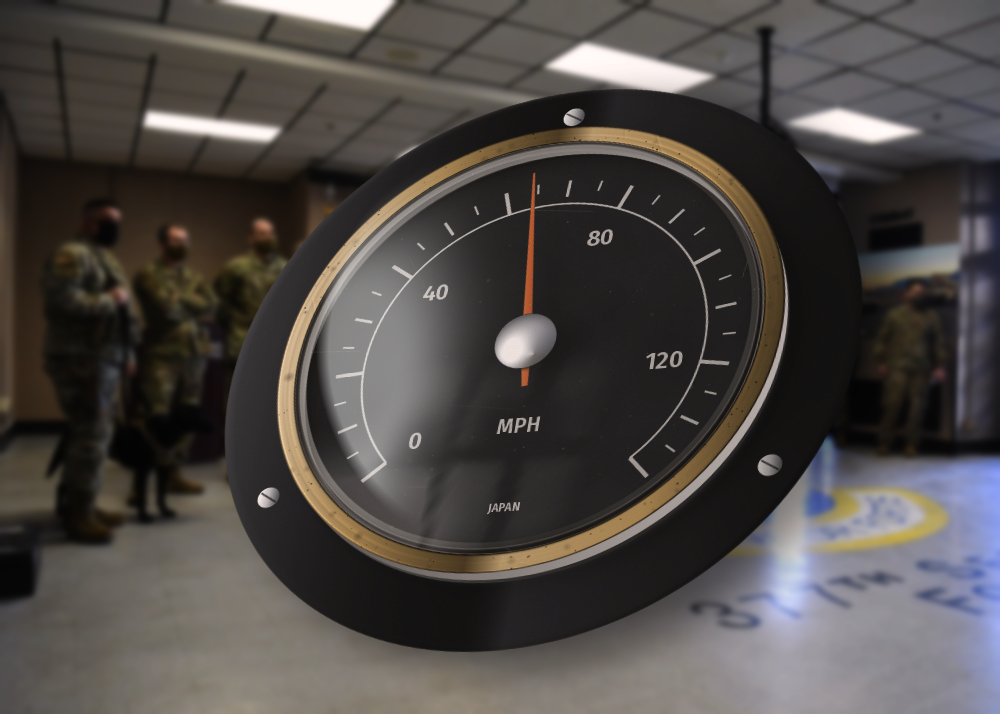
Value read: 65 mph
